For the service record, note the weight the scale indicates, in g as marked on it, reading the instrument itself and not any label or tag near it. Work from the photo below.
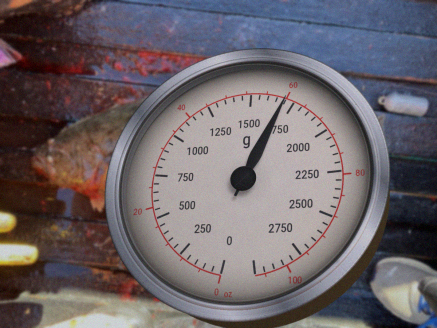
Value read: 1700 g
